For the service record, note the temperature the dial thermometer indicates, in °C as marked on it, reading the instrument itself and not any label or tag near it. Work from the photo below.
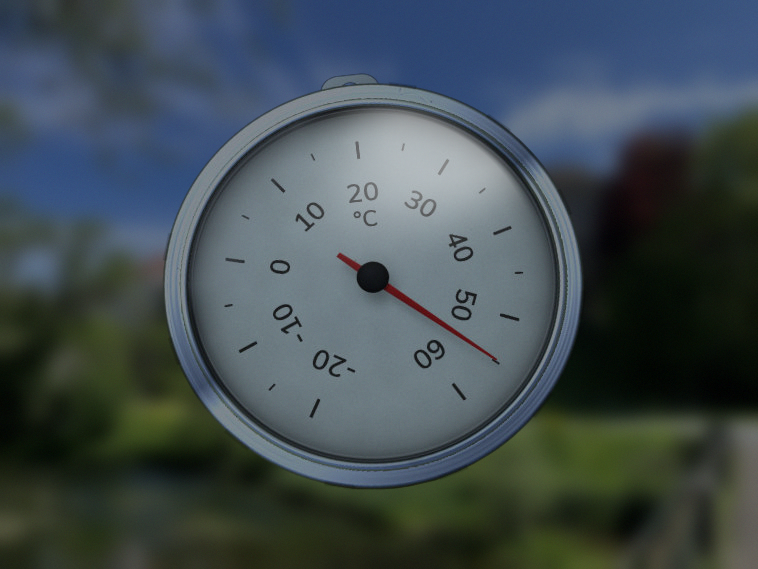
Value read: 55 °C
